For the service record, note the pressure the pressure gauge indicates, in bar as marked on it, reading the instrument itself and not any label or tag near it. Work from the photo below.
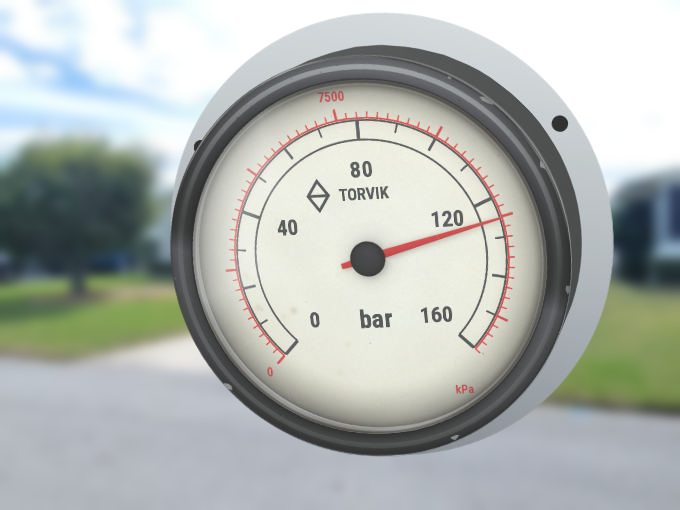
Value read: 125 bar
